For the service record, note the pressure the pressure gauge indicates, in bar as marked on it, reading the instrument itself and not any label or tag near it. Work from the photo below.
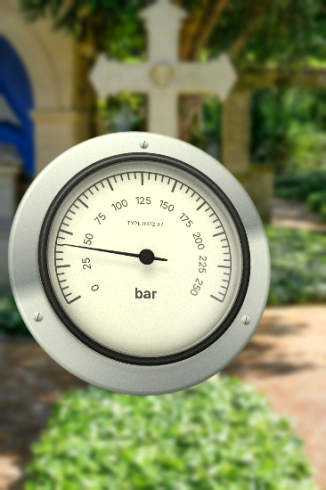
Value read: 40 bar
